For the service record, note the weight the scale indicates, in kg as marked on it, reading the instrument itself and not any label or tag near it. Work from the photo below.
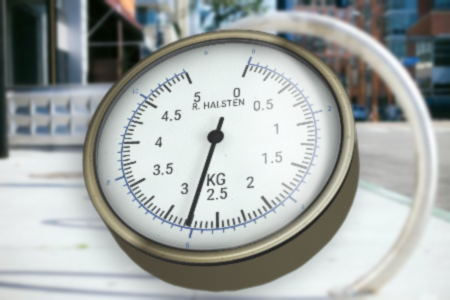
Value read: 2.75 kg
